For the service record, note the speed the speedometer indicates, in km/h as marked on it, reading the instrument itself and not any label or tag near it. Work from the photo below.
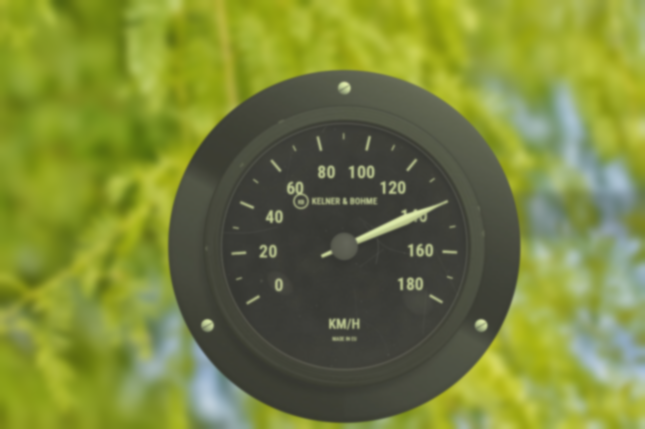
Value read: 140 km/h
